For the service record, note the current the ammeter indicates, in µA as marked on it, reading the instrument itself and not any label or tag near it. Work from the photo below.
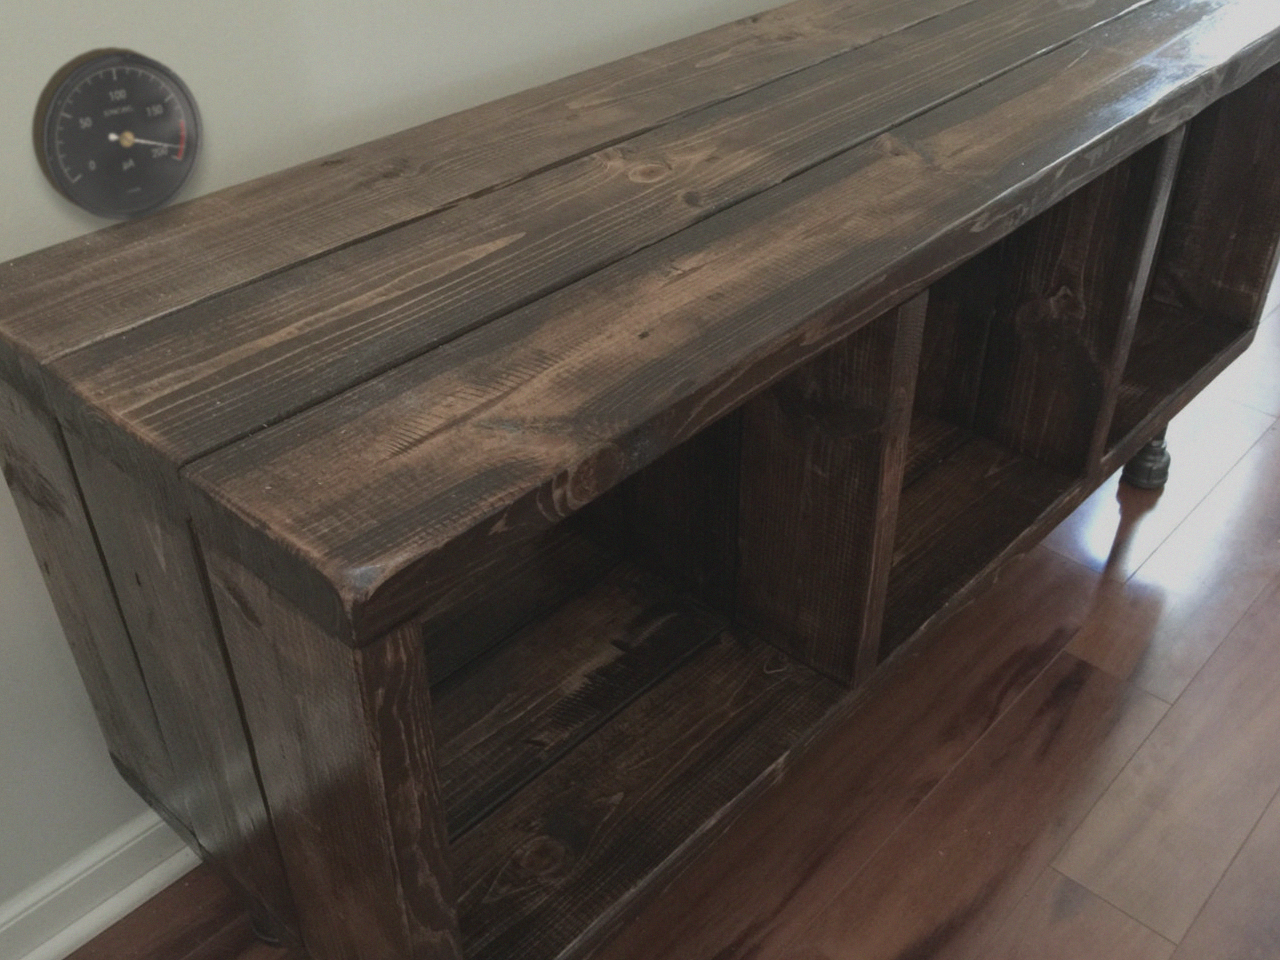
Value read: 190 µA
